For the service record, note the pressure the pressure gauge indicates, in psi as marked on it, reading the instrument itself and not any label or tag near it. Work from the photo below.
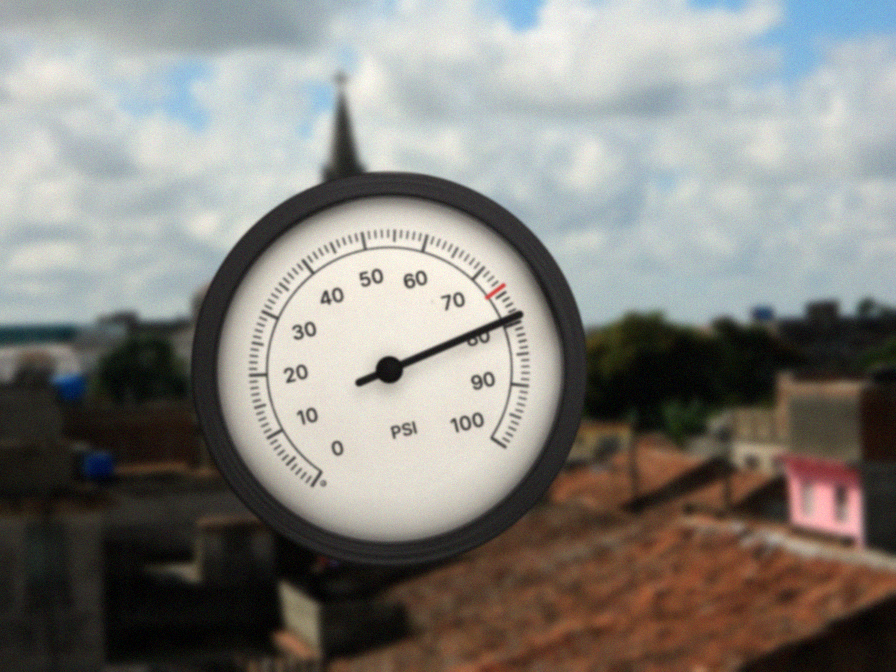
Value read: 79 psi
